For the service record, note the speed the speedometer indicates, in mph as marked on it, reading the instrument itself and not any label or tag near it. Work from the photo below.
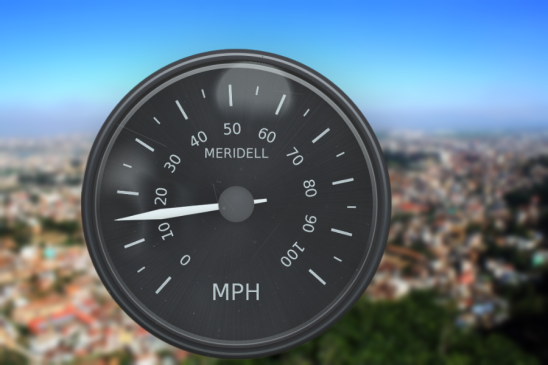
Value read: 15 mph
